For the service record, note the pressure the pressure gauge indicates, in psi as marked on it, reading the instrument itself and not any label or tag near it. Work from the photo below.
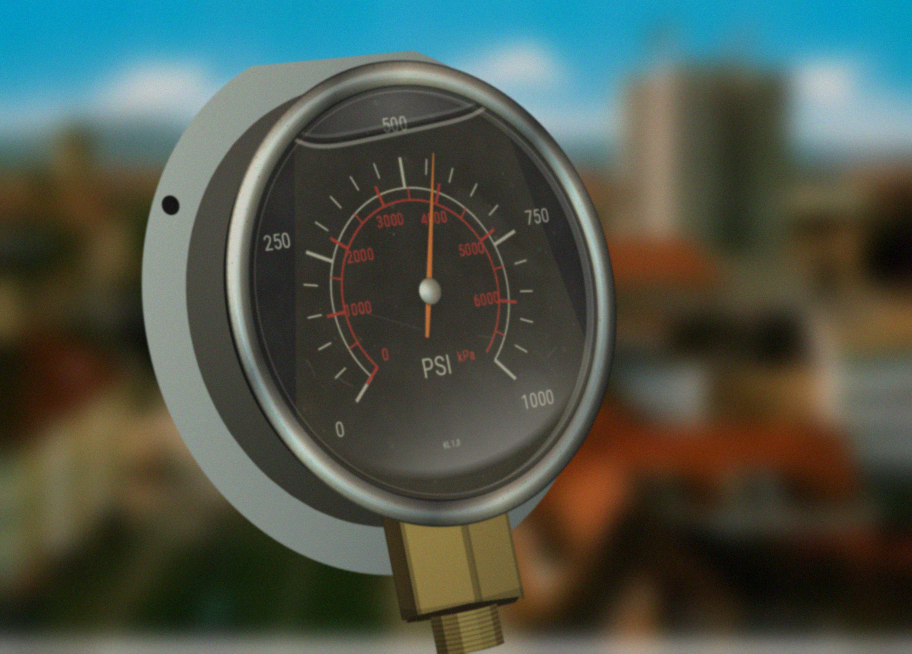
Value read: 550 psi
